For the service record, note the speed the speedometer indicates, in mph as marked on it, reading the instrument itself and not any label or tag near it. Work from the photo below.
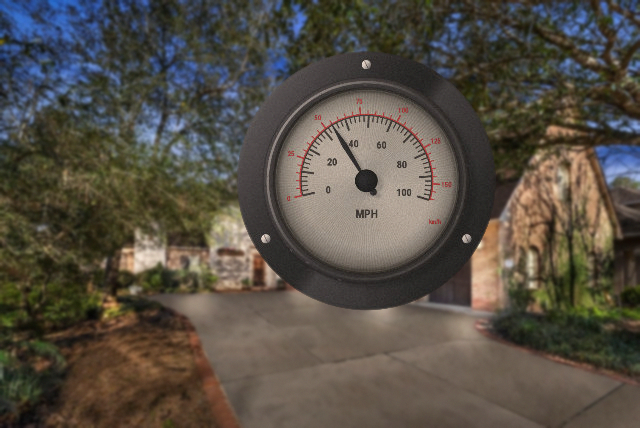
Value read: 34 mph
